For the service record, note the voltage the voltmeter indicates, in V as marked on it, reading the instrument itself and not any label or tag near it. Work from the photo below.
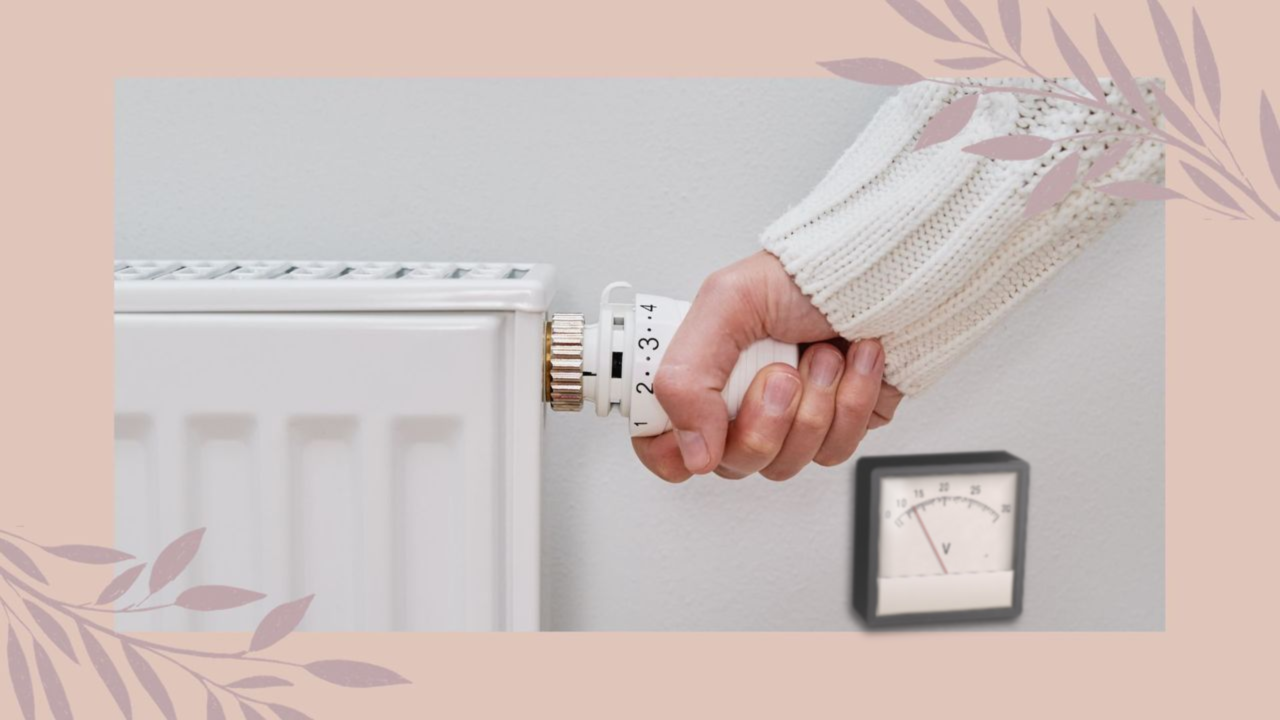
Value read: 12.5 V
